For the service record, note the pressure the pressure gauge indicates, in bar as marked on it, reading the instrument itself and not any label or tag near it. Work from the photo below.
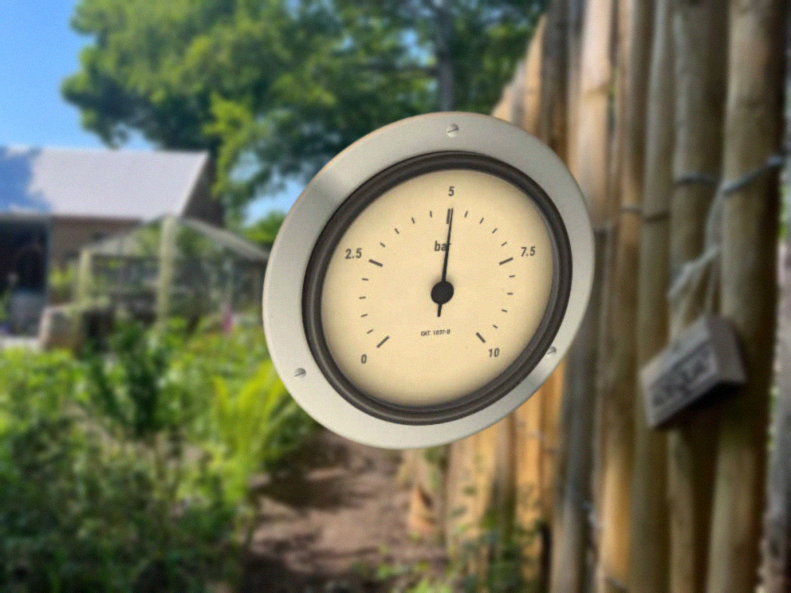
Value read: 5 bar
